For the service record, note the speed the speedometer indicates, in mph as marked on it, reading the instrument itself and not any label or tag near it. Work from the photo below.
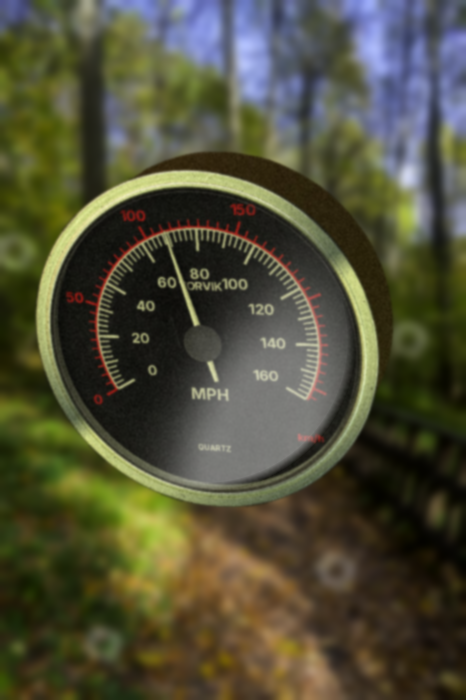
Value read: 70 mph
